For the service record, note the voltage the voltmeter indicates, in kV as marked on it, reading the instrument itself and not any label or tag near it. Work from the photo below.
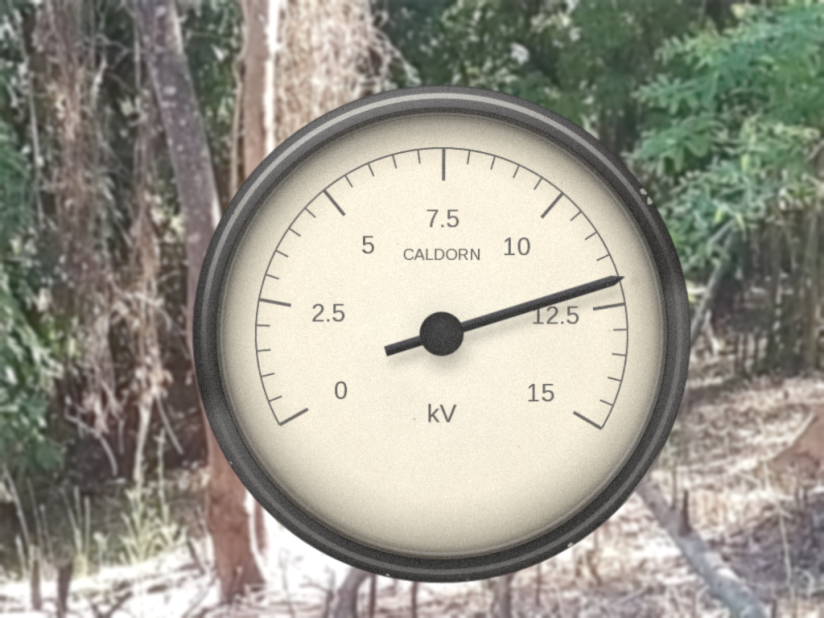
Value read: 12 kV
